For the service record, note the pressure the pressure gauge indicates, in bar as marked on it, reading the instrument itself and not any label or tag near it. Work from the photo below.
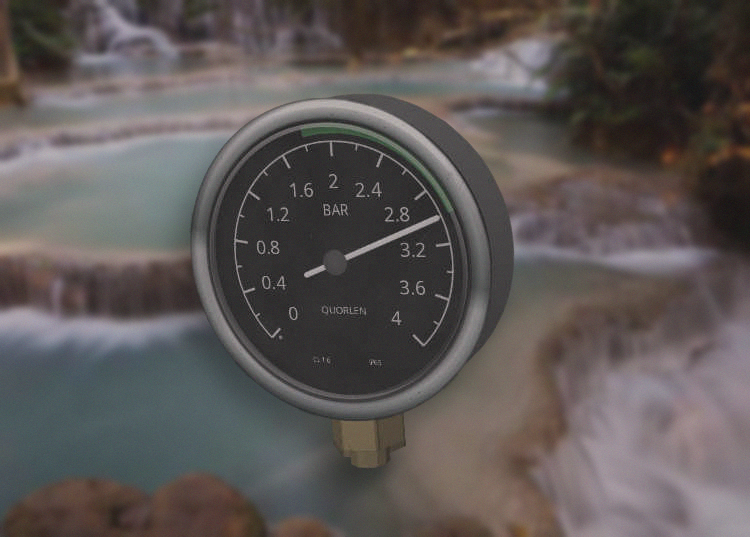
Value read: 3 bar
